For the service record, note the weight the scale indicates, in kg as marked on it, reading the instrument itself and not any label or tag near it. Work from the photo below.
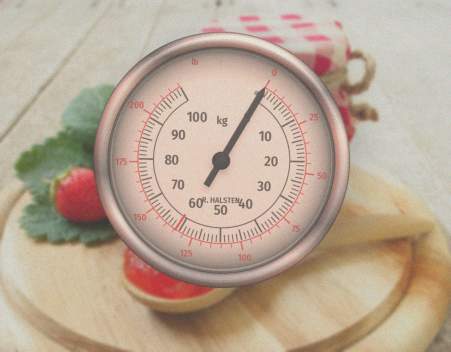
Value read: 0 kg
